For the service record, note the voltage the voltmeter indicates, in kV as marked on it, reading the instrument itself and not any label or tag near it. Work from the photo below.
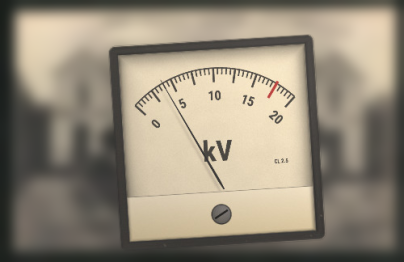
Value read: 4 kV
